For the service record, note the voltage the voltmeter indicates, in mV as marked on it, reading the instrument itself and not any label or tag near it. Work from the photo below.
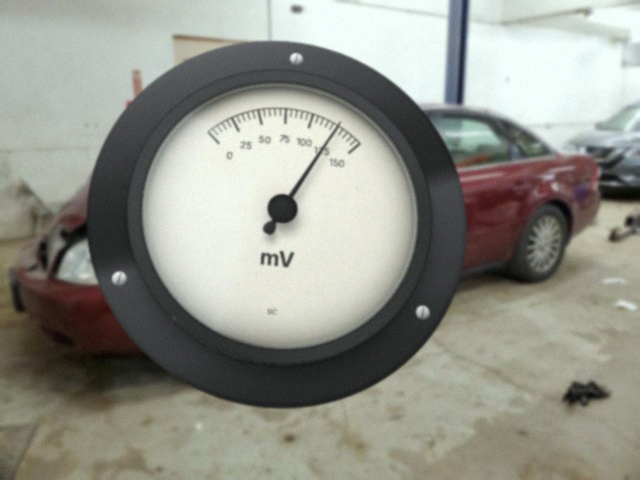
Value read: 125 mV
